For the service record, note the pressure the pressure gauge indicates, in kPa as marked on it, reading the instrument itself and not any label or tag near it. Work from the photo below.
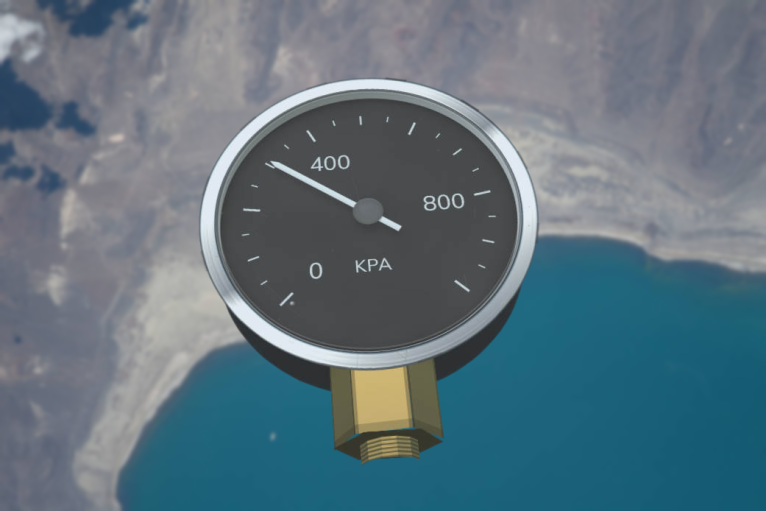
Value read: 300 kPa
